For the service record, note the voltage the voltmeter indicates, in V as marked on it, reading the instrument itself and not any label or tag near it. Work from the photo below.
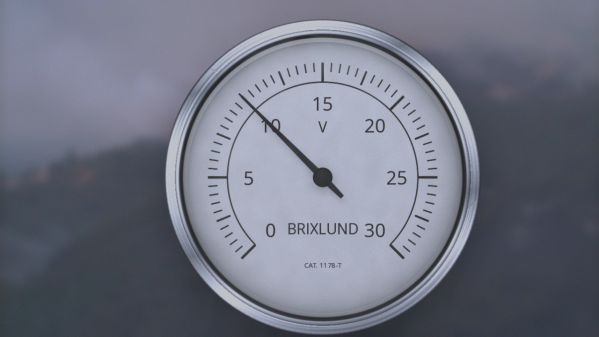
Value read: 10 V
